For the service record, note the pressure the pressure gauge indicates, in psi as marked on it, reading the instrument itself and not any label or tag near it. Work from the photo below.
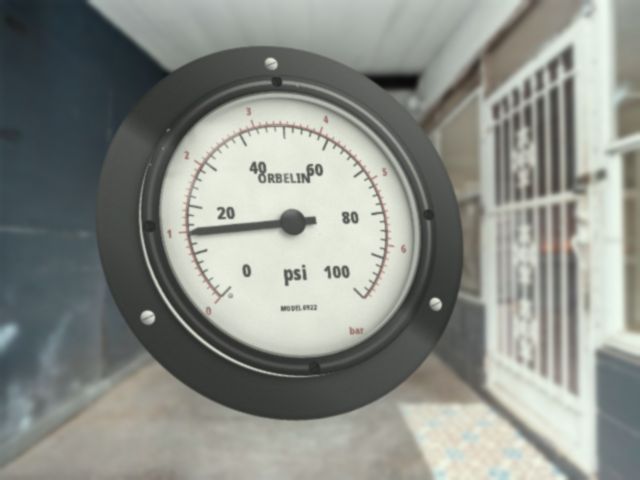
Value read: 14 psi
